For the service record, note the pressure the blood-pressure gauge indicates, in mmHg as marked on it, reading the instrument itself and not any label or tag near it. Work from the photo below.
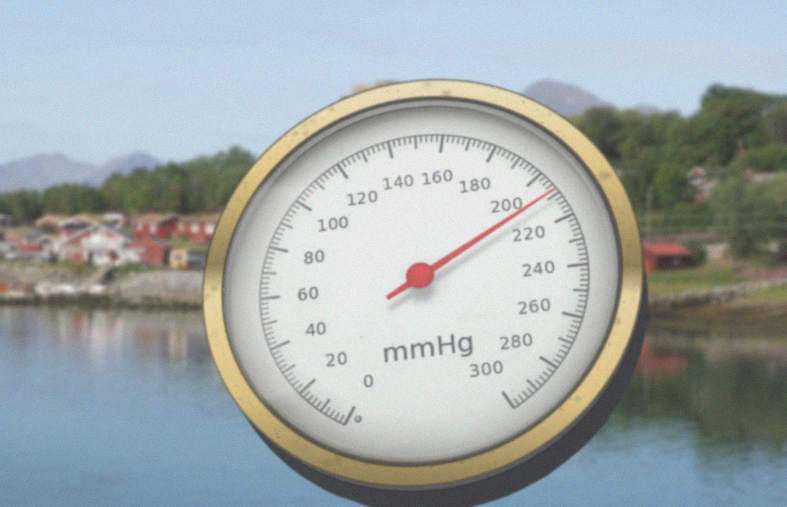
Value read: 210 mmHg
